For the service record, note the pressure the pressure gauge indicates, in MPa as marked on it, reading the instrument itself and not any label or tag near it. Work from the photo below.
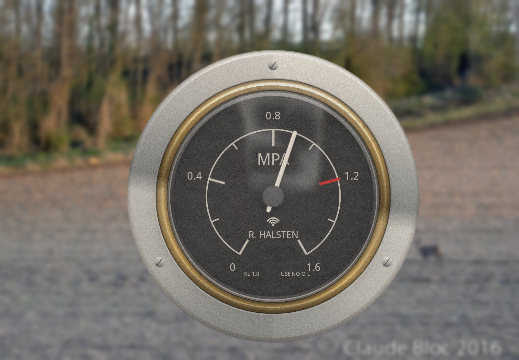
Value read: 0.9 MPa
